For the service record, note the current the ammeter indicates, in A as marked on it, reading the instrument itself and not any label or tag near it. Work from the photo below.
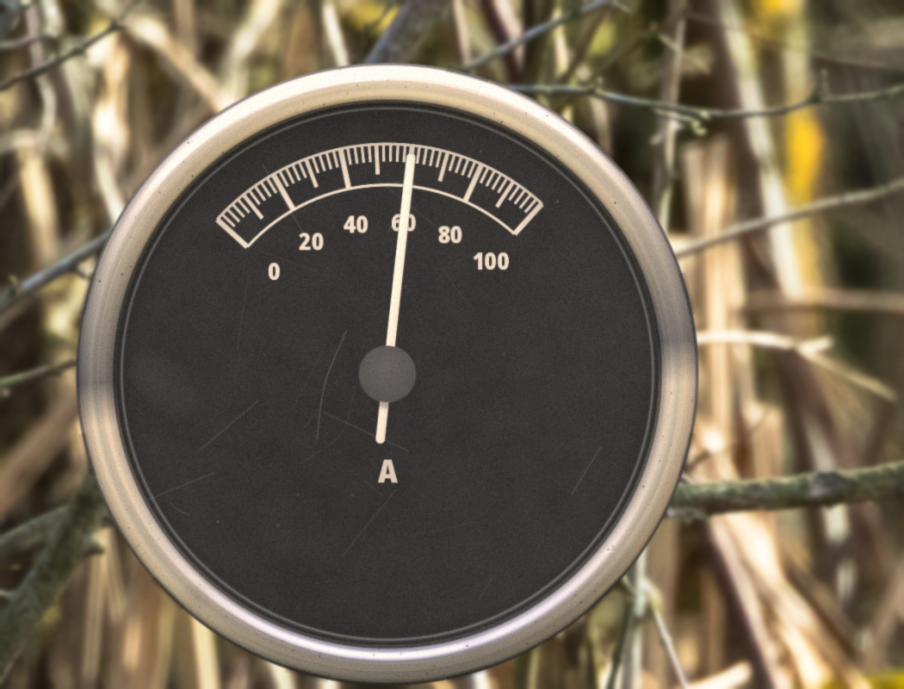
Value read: 60 A
